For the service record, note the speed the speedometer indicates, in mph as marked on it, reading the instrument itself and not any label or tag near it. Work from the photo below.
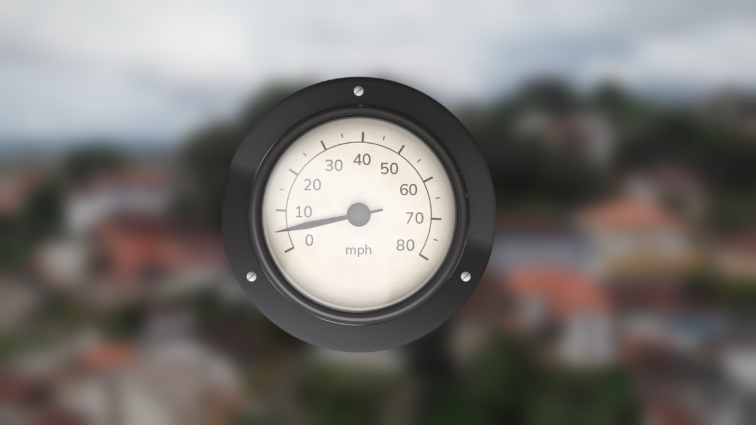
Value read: 5 mph
